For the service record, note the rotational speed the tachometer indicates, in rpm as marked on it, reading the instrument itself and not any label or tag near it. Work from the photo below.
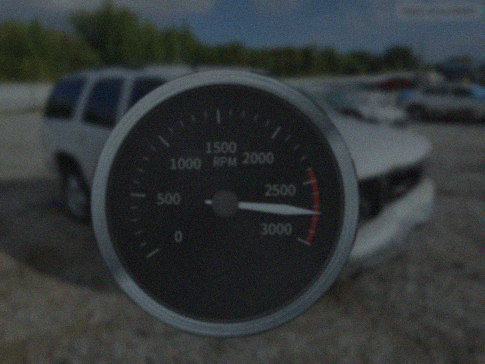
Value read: 2750 rpm
